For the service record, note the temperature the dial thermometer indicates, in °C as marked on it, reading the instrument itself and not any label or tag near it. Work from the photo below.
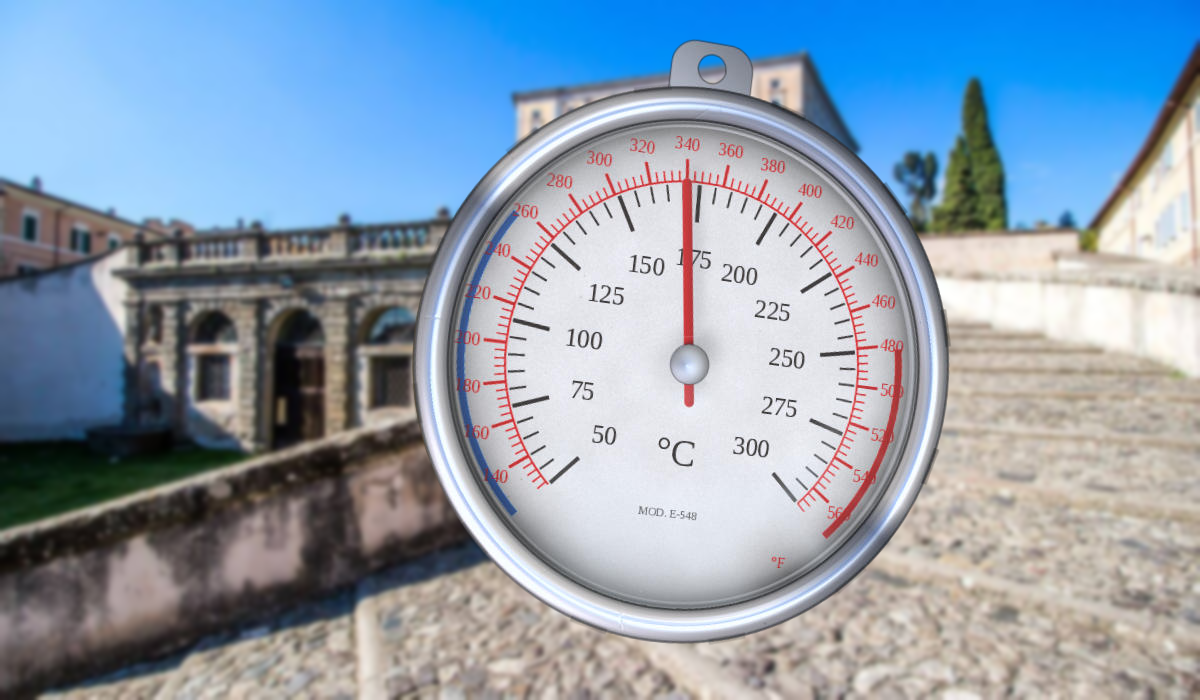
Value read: 170 °C
